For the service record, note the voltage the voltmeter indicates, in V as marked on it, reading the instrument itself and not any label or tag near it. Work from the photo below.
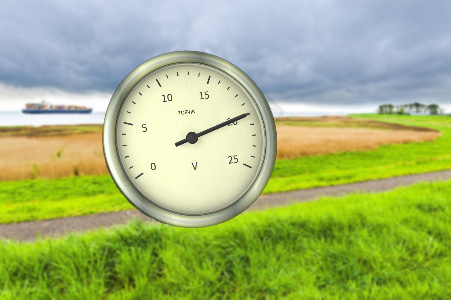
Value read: 20 V
